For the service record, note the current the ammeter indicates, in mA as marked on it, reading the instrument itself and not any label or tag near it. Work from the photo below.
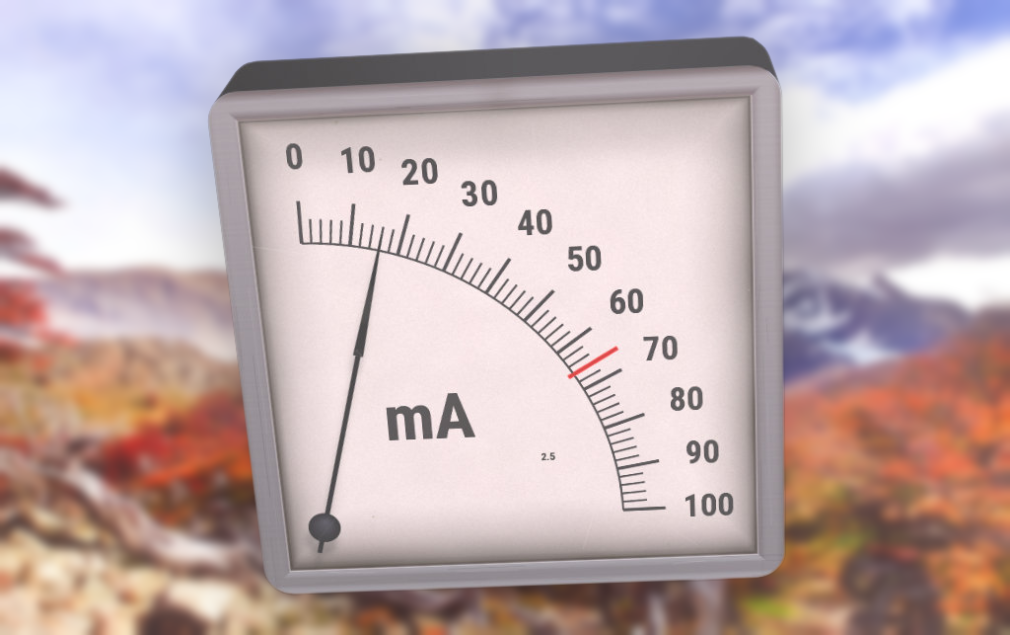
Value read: 16 mA
